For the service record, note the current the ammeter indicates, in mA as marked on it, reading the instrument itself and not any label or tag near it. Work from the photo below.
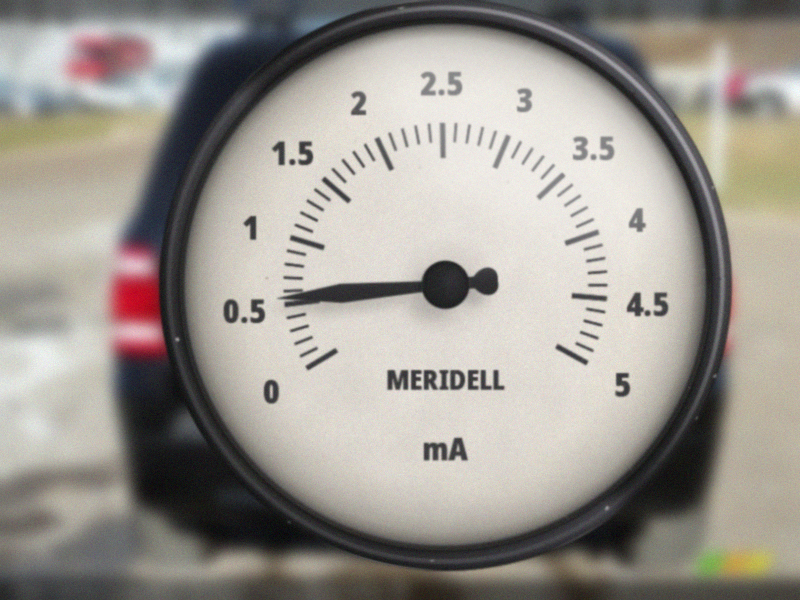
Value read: 0.55 mA
